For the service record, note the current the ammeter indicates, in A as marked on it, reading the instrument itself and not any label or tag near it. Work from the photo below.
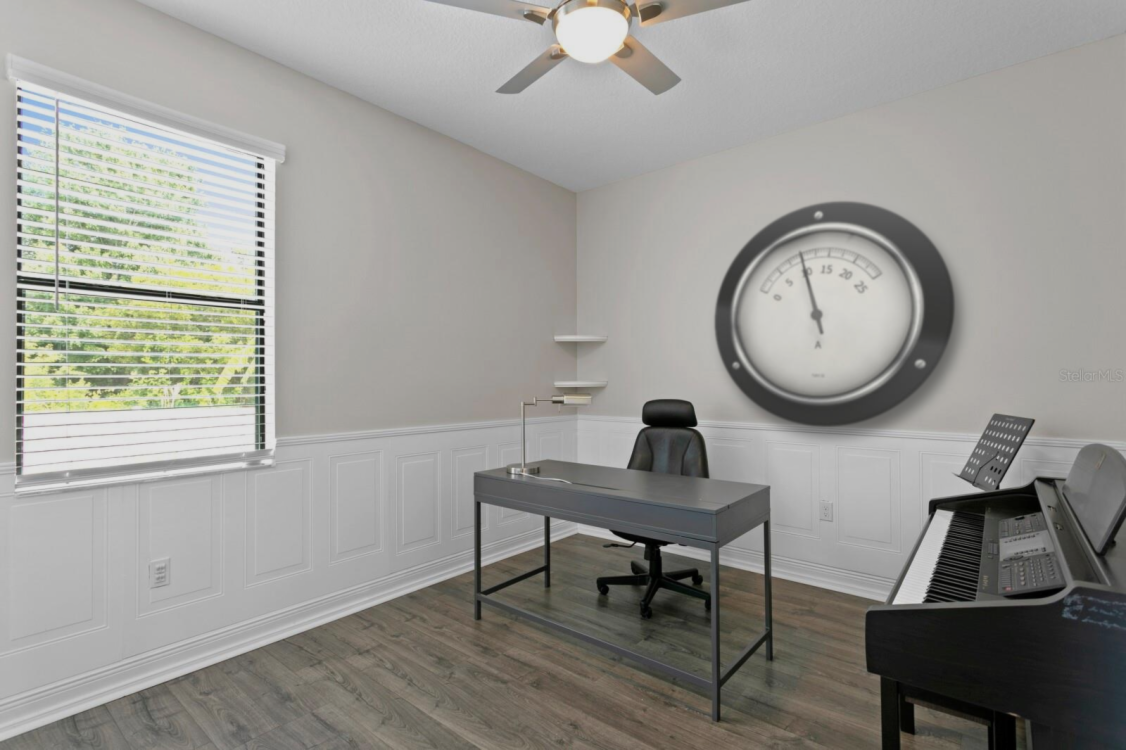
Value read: 10 A
